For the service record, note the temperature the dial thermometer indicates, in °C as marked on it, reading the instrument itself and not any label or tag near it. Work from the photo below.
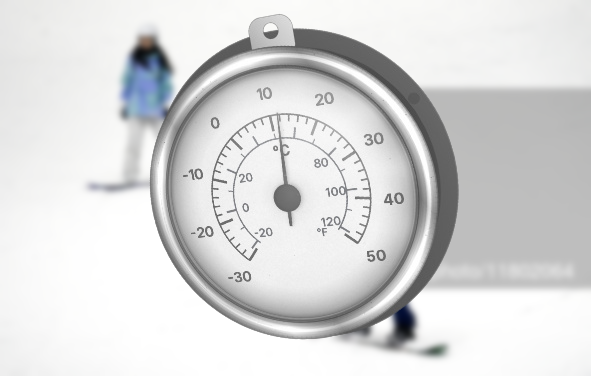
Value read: 12 °C
